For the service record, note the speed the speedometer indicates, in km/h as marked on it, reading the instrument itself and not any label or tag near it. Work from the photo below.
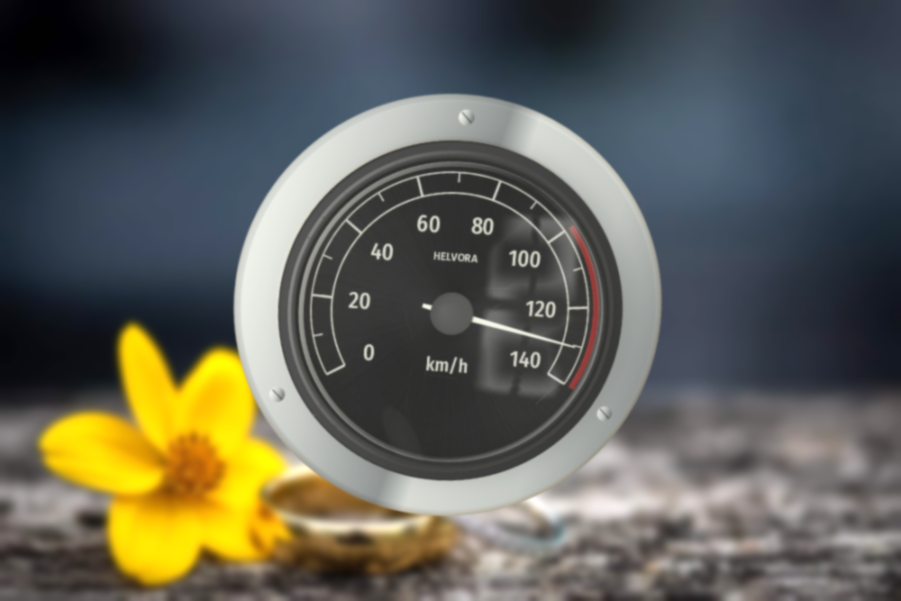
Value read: 130 km/h
